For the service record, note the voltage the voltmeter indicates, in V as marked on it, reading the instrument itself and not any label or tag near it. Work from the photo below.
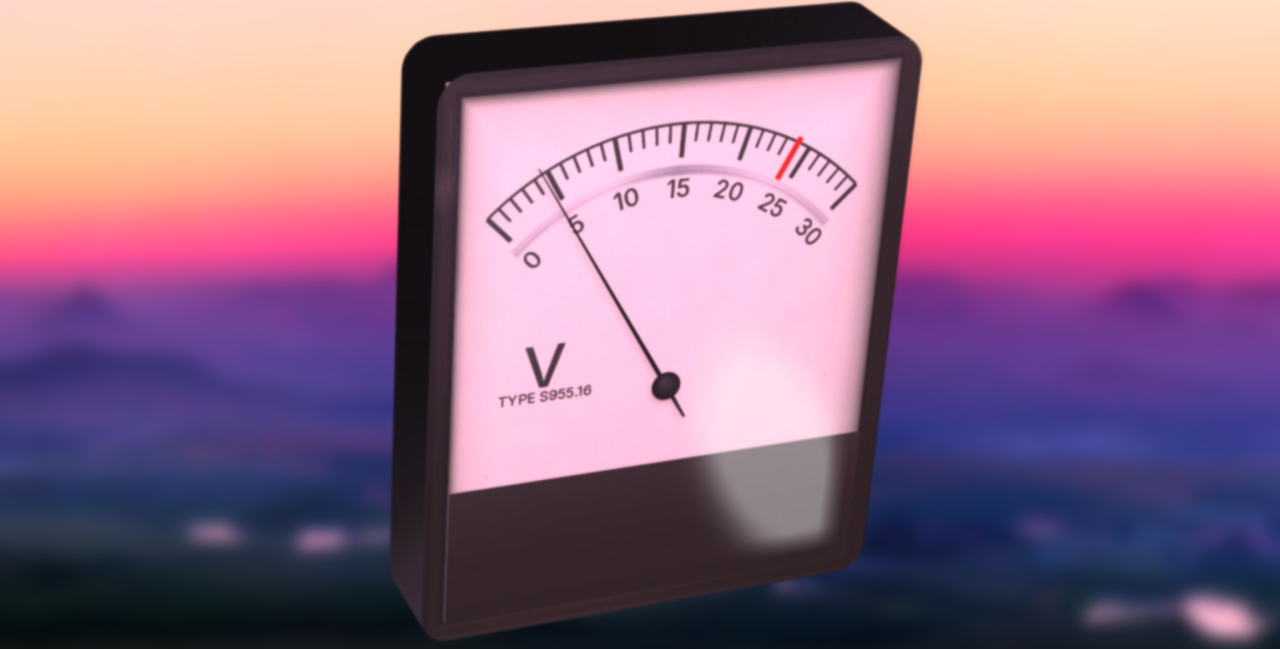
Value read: 4.5 V
